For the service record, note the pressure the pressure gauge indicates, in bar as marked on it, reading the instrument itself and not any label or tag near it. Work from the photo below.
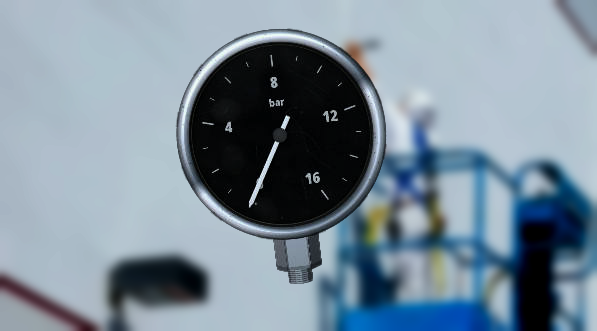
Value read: 0 bar
